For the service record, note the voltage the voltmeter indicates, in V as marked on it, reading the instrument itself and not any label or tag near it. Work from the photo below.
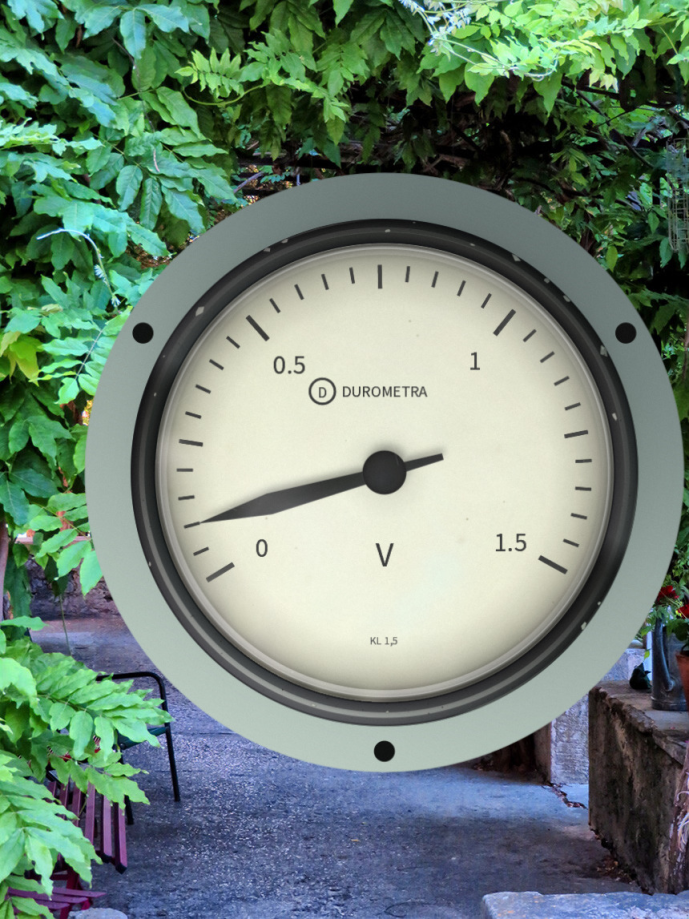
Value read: 0.1 V
